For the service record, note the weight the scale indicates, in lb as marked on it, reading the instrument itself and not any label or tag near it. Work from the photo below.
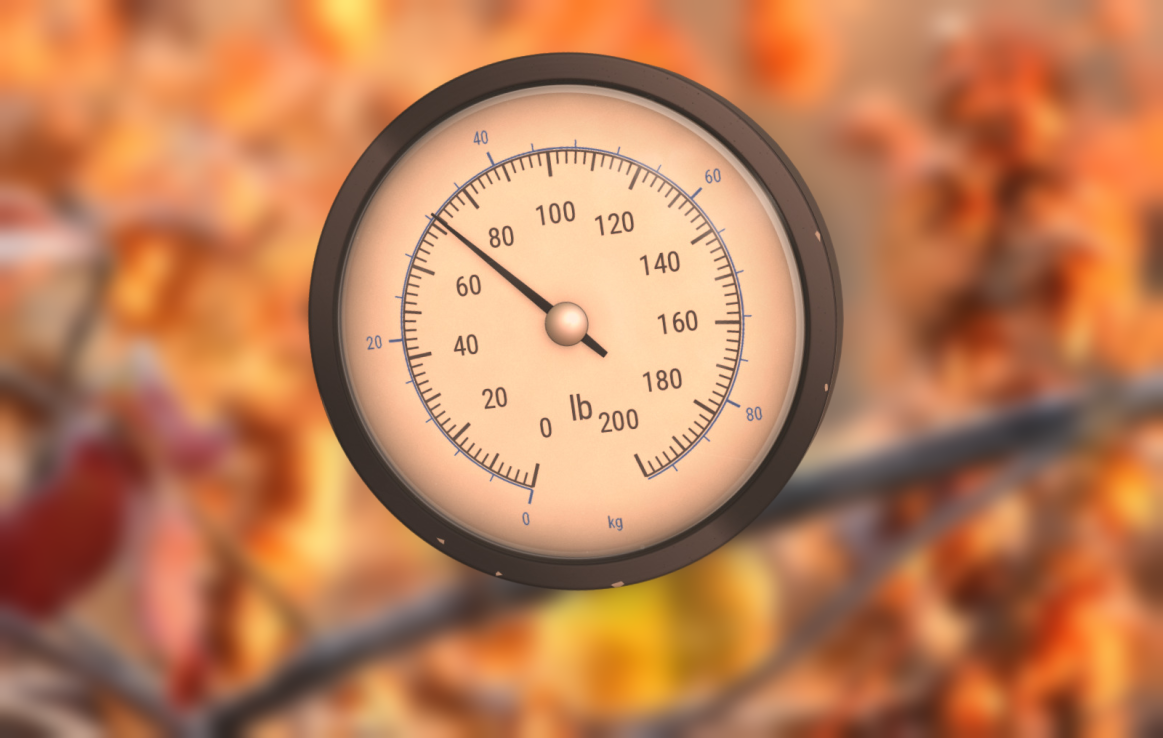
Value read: 72 lb
